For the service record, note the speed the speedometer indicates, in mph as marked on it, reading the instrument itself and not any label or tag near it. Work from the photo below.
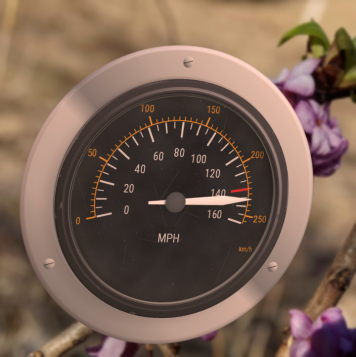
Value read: 145 mph
